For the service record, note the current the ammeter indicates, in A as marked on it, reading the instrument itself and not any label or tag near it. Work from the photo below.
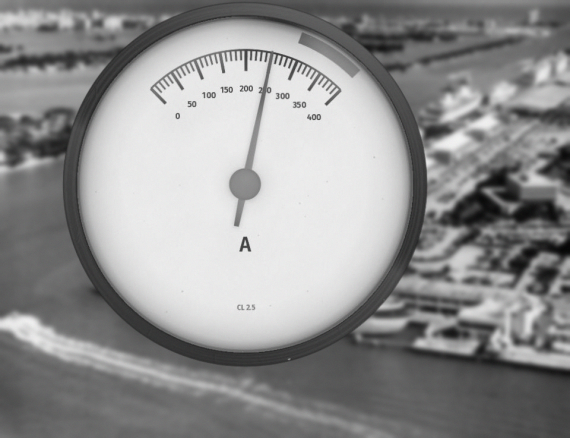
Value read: 250 A
